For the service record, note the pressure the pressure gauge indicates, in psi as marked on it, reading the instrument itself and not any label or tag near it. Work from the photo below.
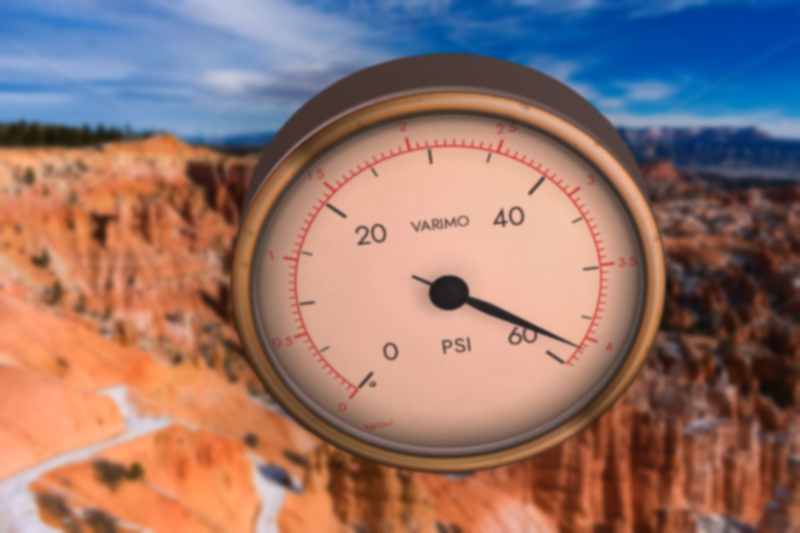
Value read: 57.5 psi
